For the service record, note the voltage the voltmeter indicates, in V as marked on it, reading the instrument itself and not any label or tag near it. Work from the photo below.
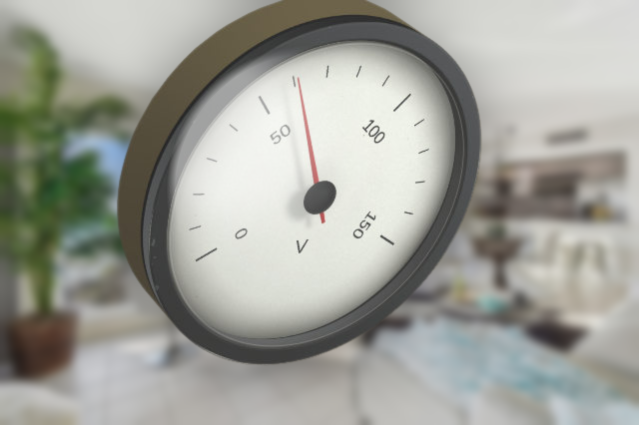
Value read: 60 V
